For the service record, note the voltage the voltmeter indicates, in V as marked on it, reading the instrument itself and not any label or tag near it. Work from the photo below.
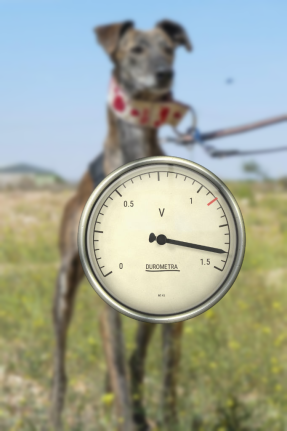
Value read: 1.4 V
